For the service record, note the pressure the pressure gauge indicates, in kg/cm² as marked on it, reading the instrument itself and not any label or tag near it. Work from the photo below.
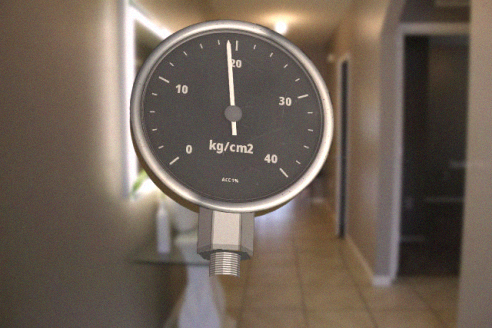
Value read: 19 kg/cm²
